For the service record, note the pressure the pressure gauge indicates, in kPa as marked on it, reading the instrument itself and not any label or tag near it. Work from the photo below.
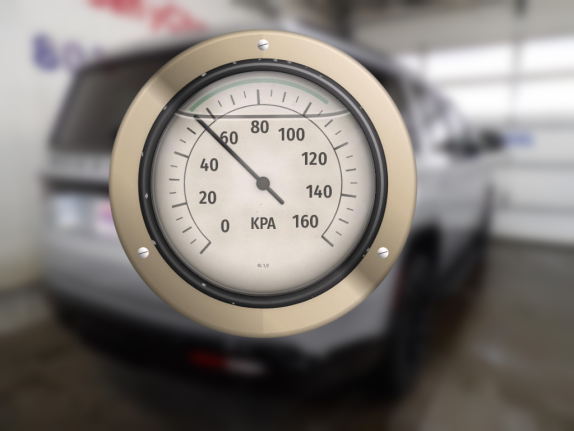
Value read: 55 kPa
